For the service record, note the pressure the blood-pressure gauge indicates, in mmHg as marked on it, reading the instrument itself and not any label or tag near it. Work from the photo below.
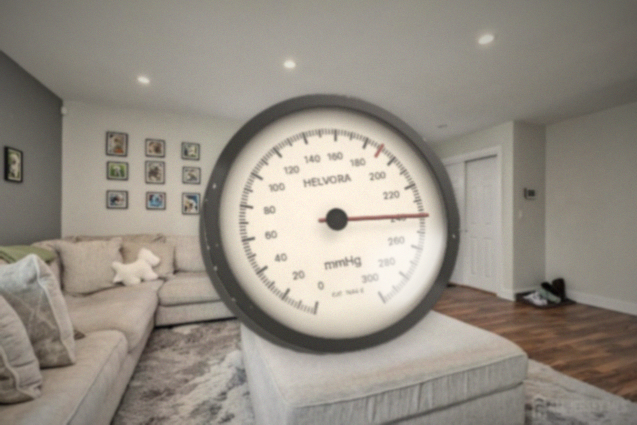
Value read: 240 mmHg
